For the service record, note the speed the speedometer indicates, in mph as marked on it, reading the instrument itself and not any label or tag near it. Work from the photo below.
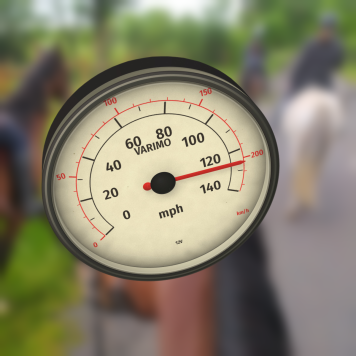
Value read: 125 mph
